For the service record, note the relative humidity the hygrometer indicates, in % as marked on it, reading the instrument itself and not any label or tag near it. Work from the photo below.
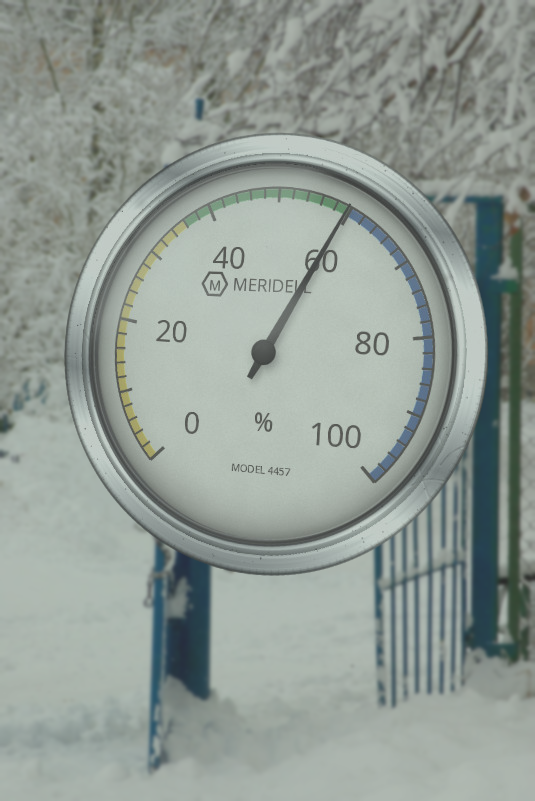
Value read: 60 %
